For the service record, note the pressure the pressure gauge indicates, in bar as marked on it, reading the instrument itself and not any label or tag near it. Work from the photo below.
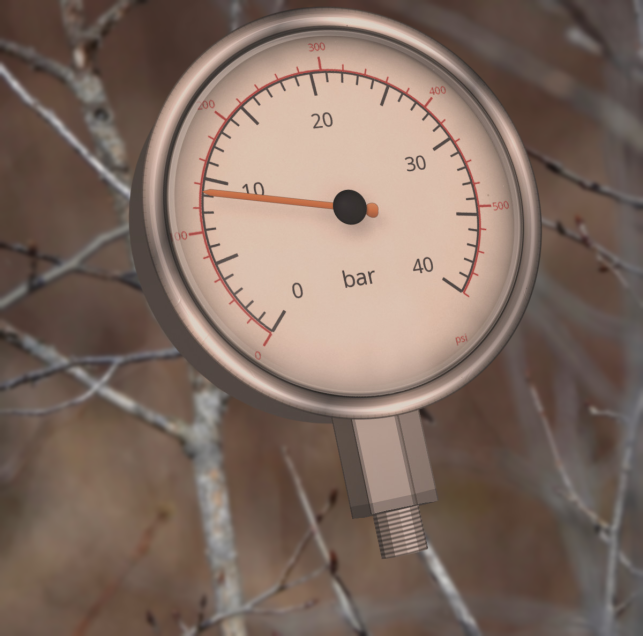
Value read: 9 bar
